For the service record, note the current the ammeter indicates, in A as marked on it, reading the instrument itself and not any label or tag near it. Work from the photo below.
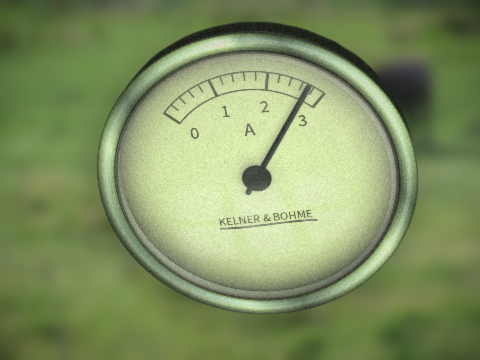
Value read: 2.7 A
